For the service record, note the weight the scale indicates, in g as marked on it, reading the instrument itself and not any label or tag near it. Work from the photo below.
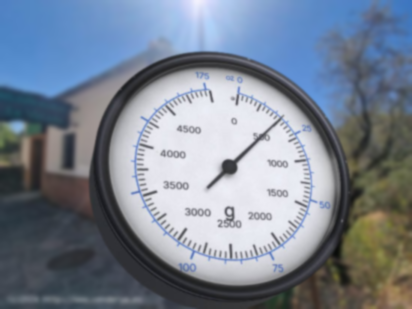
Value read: 500 g
